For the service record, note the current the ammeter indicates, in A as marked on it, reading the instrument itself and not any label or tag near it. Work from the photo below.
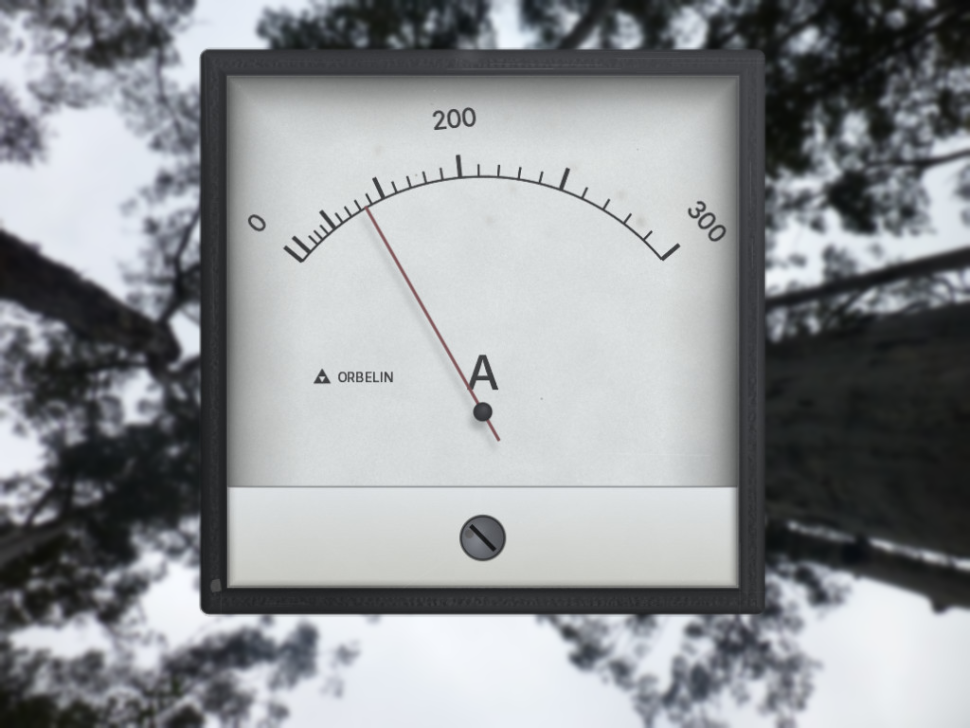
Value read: 135 A
